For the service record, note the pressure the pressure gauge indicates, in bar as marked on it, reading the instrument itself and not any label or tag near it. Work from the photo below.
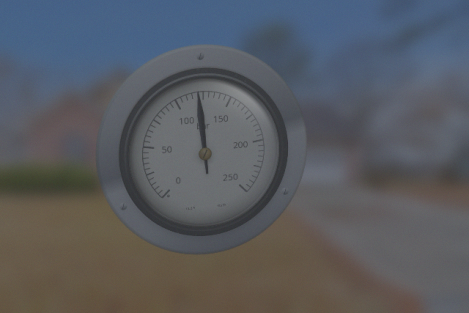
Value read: 120 bar
